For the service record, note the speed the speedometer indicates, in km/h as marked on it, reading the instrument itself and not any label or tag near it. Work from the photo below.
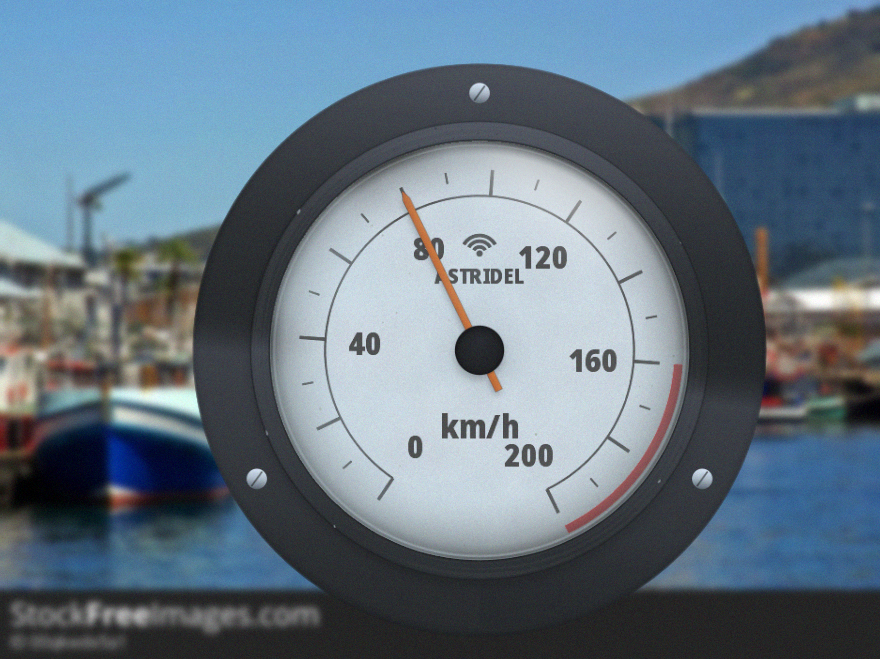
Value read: 80 km/h
